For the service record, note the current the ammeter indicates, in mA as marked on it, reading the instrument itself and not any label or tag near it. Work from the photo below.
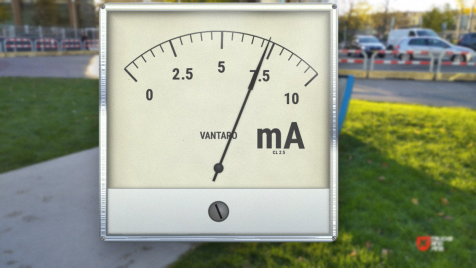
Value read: 7.25 mA
